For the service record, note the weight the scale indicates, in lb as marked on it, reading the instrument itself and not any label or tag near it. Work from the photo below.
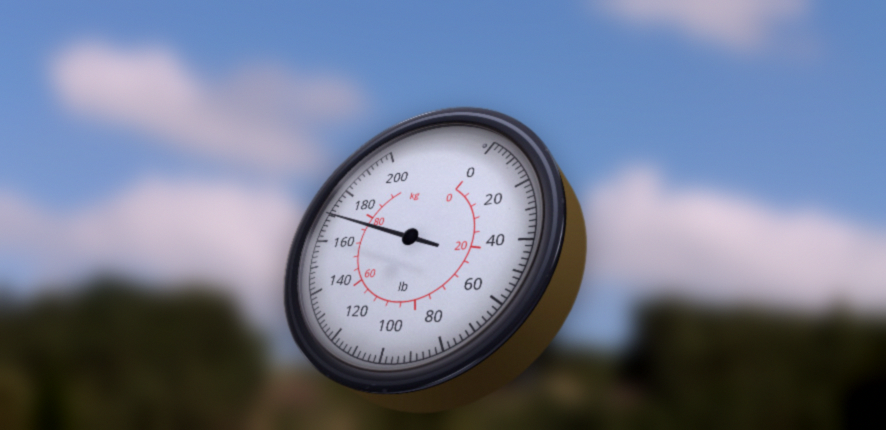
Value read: 170 lb
